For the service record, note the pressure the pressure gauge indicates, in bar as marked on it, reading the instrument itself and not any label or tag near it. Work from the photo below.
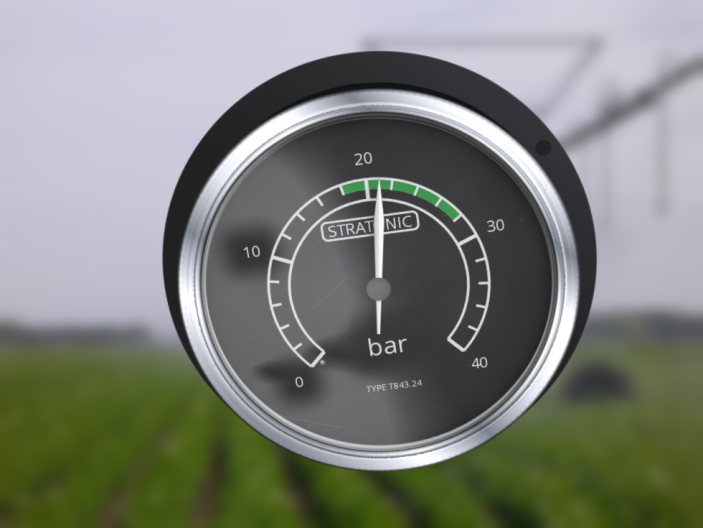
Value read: 21 bar
